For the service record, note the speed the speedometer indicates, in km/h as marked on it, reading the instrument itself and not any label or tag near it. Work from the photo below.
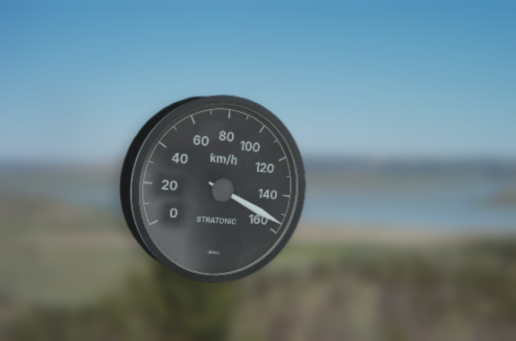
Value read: 155 km/h
